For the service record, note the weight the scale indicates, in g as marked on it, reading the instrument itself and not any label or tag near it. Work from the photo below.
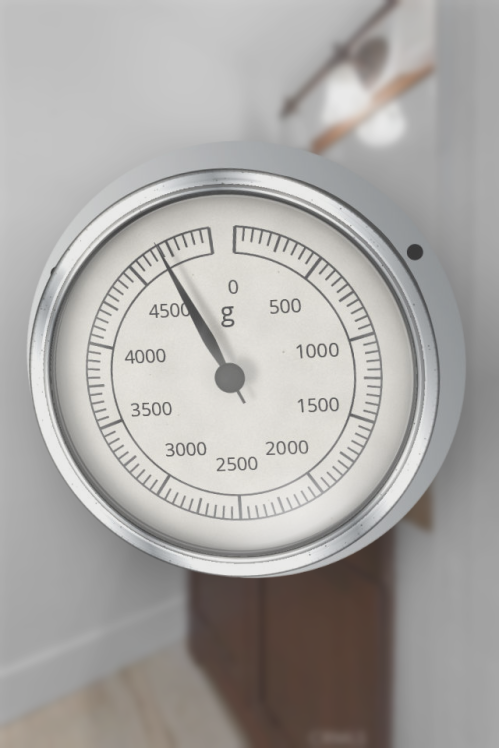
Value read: 4700 g
